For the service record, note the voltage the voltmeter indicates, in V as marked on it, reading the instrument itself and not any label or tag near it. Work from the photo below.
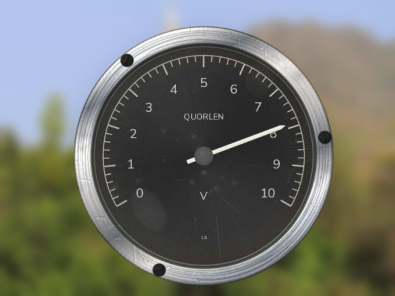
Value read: 7.9 V
